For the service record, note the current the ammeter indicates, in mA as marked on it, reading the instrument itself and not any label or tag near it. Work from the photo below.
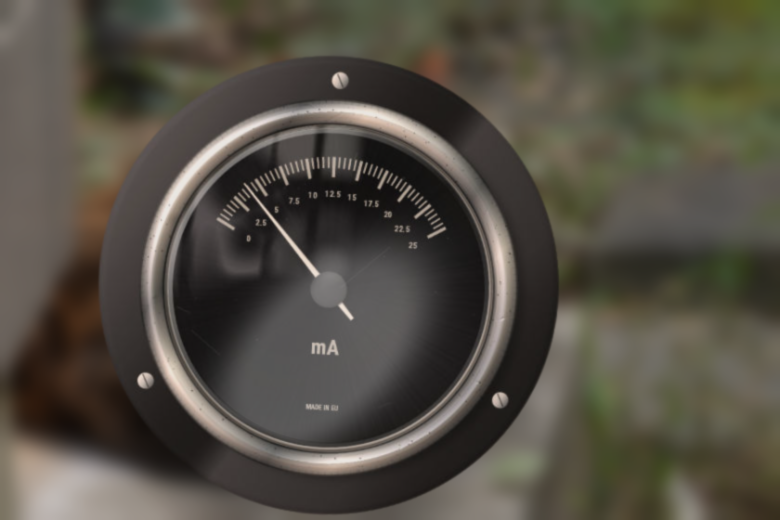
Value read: 4 mA
